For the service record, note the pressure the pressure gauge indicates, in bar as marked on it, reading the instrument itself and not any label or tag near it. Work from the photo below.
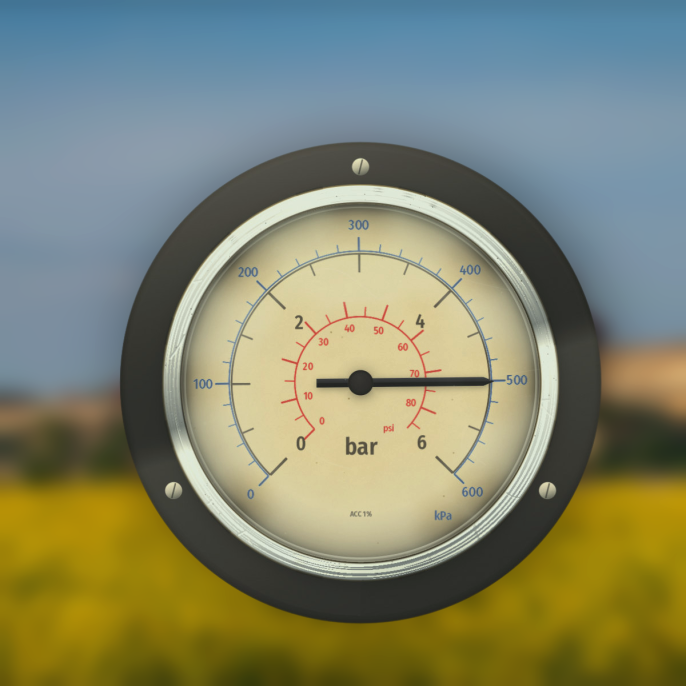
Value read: 5 bar
